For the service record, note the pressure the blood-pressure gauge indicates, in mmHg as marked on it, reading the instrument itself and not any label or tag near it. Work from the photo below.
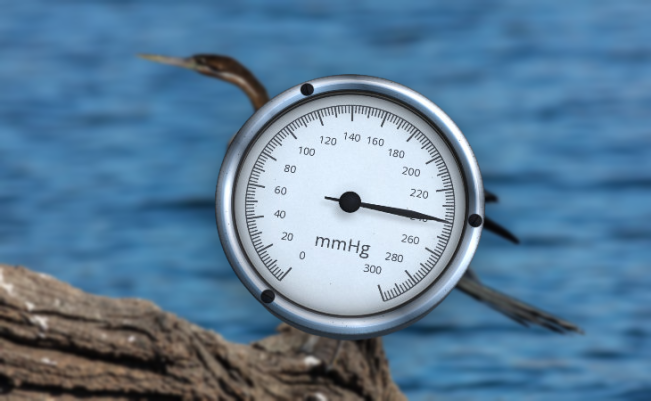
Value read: 240 mmHg
